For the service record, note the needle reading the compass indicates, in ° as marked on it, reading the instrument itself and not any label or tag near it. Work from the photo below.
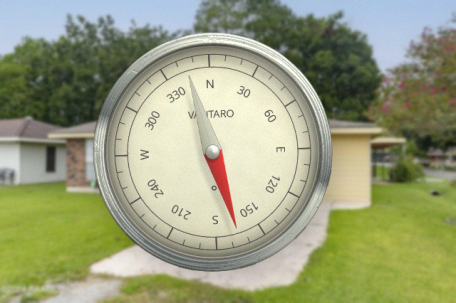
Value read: 165 °
